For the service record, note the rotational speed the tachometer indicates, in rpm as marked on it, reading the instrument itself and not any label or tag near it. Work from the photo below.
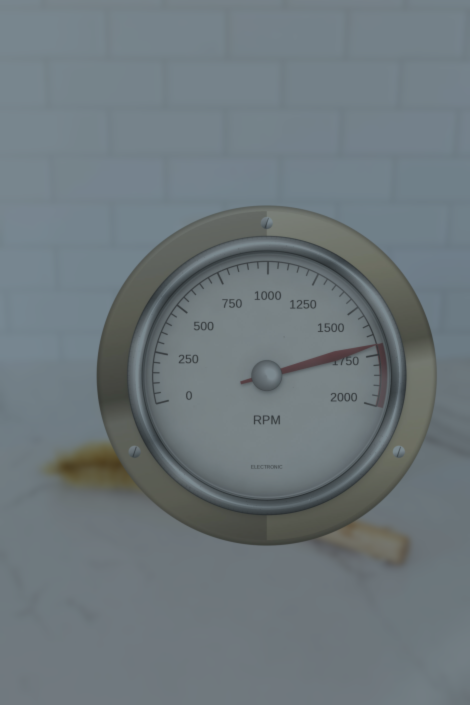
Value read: 1700 rpm
